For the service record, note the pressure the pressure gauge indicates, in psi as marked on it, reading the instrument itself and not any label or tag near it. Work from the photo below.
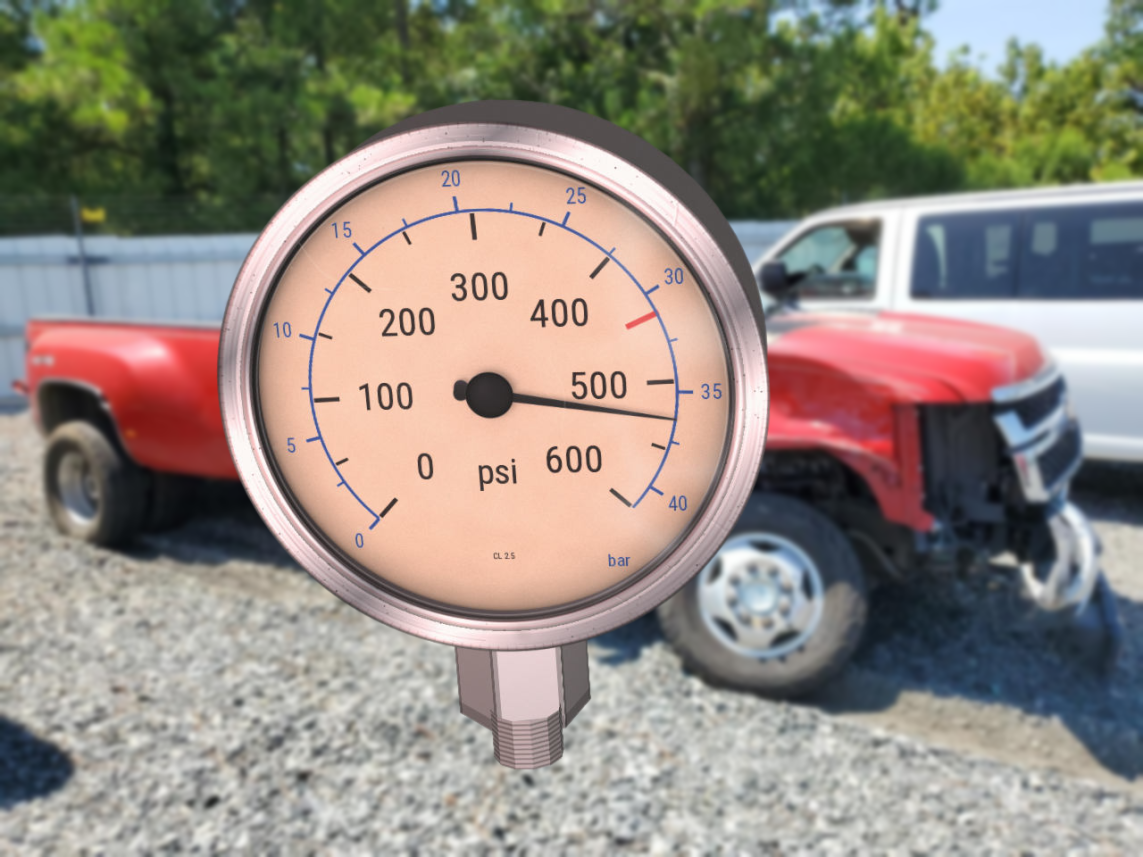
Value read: 525 psi
